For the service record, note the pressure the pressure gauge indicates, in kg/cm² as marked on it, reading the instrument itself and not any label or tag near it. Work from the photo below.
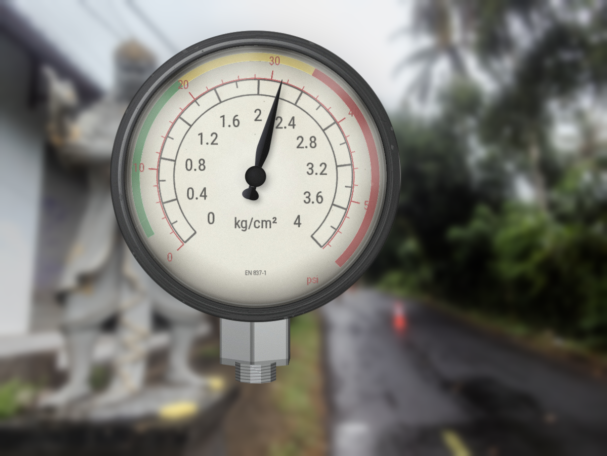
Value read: 2.2 kg/cm²
